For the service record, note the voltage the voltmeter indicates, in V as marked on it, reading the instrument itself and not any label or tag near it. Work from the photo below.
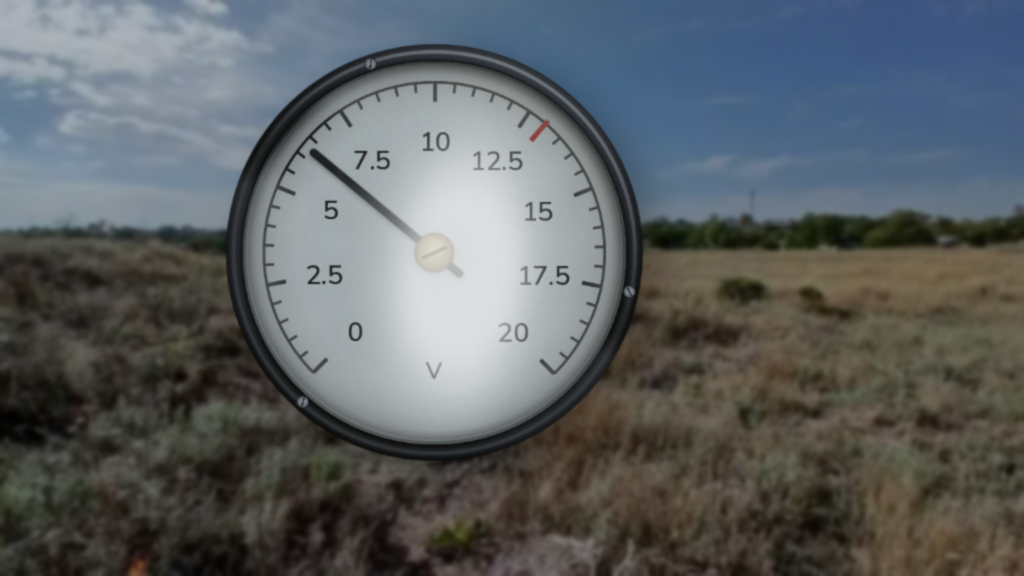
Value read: 6.25 V
